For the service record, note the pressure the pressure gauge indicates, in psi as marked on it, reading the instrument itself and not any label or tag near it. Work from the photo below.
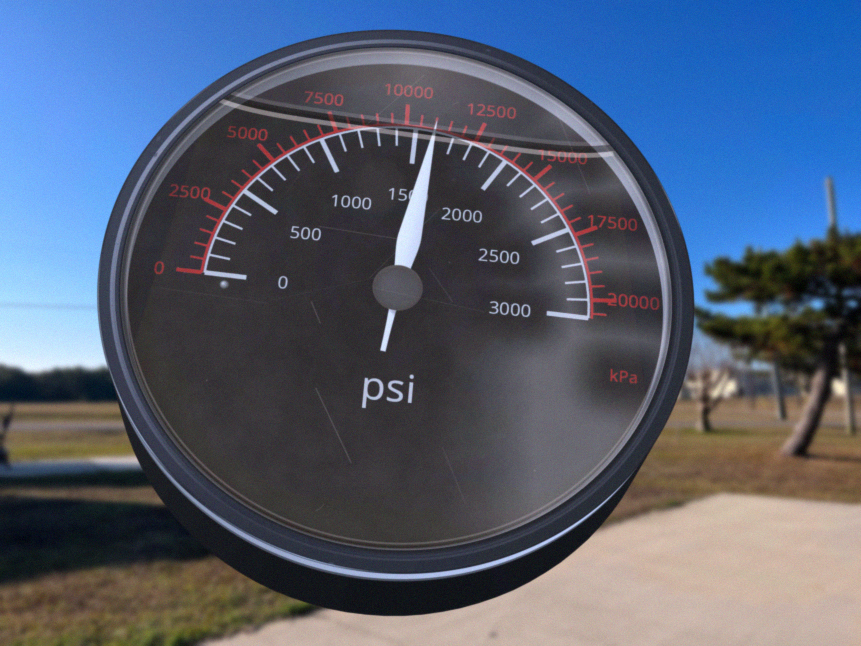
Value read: 1600 psi
